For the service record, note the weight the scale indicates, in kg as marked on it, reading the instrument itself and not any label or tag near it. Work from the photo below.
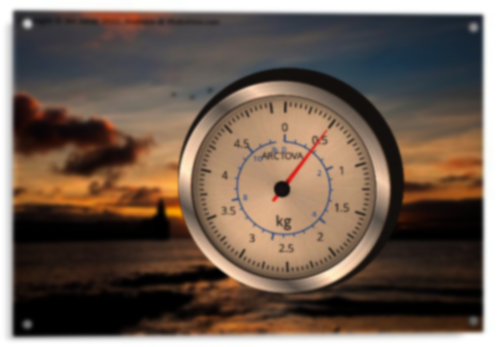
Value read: 0.5 kg
